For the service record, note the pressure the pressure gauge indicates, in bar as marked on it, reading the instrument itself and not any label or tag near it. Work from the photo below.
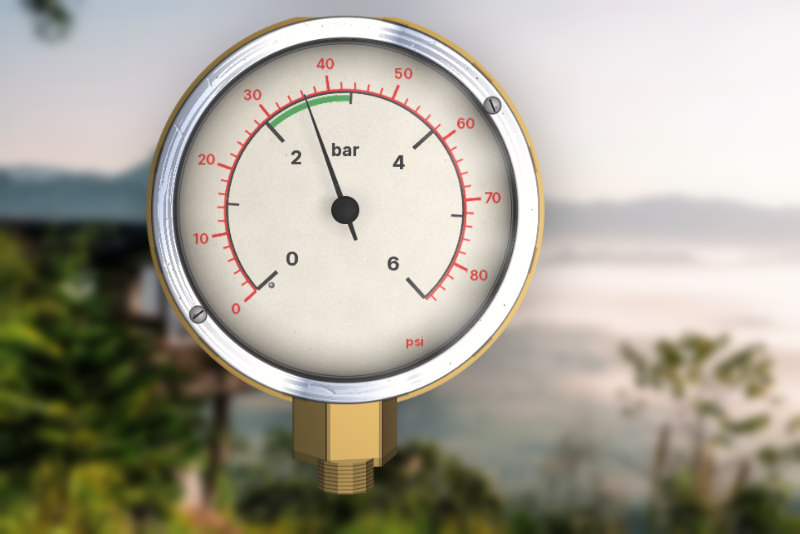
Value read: 2.5 bar
